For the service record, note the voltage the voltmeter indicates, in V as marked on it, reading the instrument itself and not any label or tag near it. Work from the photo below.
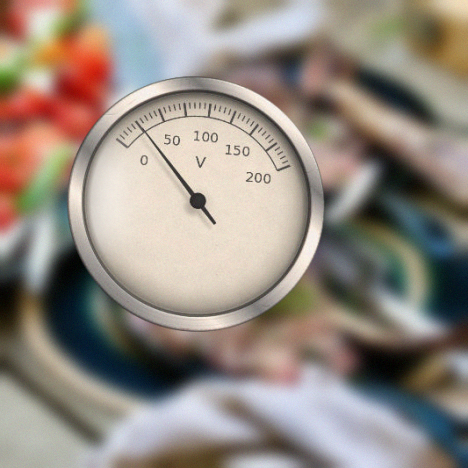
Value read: 25 V
